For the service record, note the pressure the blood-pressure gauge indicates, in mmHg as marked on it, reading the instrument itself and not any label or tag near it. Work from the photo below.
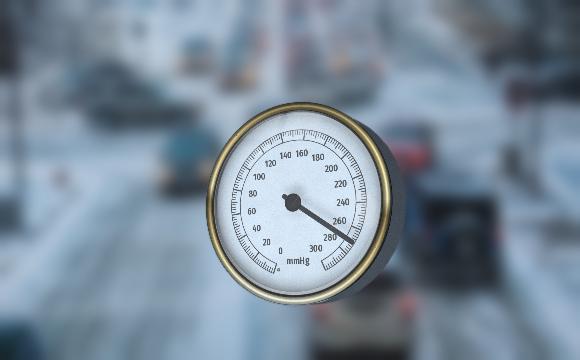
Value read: 270 mmHg
